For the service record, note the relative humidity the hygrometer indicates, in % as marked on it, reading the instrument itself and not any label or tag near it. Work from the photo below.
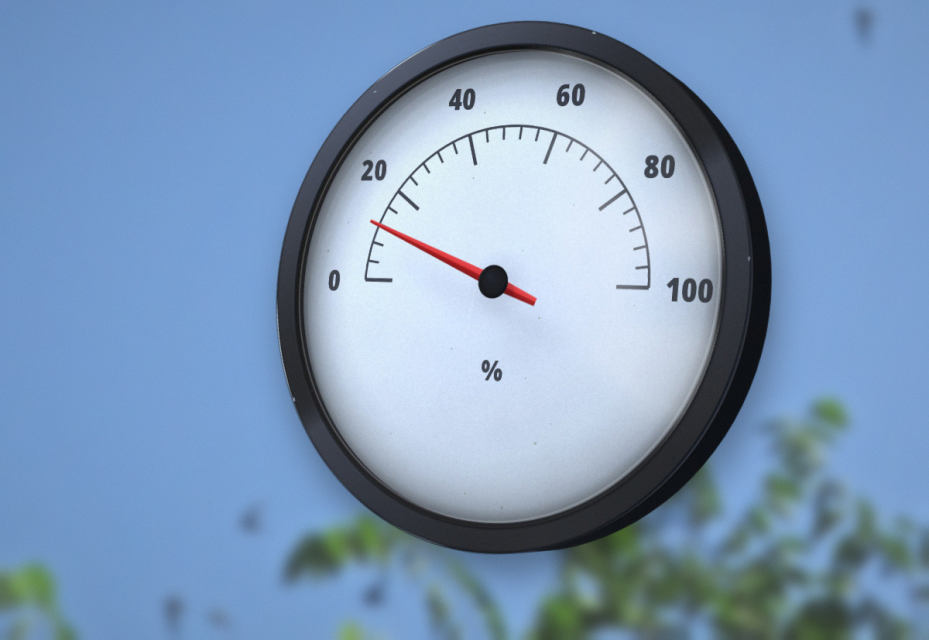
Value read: 12 %
